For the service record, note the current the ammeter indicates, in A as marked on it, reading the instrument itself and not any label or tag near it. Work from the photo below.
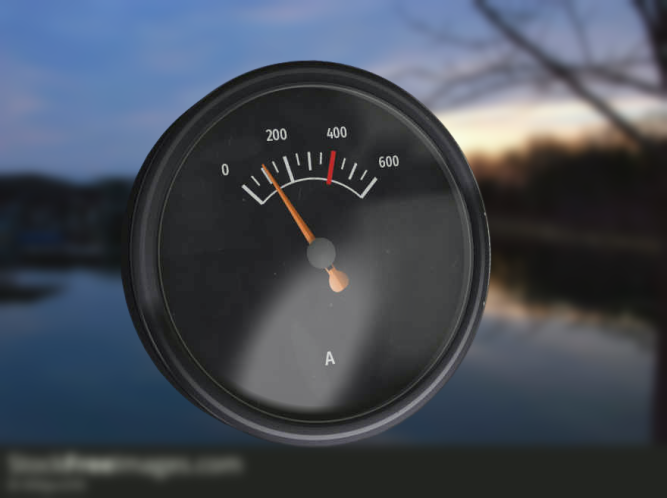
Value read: 100 A
